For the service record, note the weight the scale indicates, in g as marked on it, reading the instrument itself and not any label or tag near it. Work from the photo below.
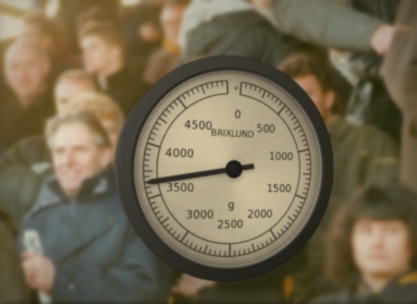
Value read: 3650 g
